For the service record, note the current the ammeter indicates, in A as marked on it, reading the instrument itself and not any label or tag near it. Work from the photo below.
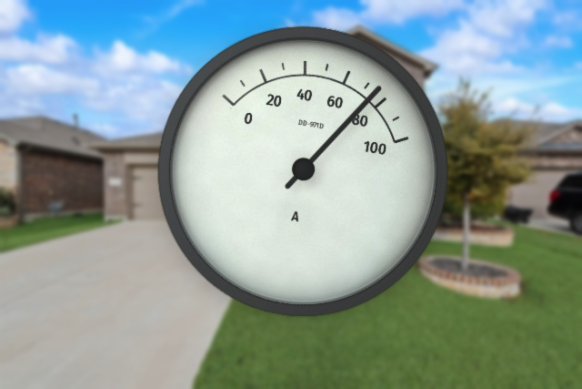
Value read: 75 A
